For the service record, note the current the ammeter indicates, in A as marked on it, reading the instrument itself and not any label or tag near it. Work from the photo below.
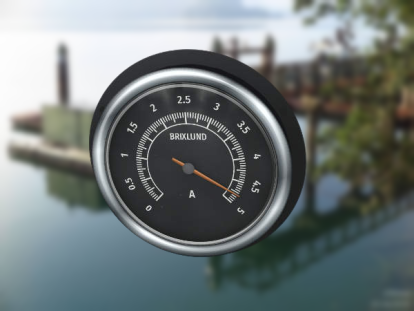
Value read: 4.75 A
